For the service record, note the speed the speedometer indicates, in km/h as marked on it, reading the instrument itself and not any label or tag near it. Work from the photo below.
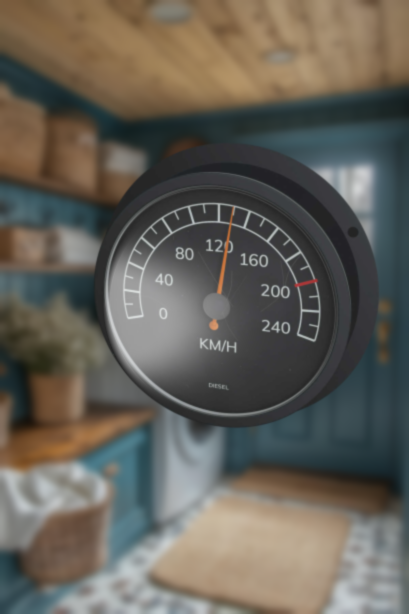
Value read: 130 km/h
